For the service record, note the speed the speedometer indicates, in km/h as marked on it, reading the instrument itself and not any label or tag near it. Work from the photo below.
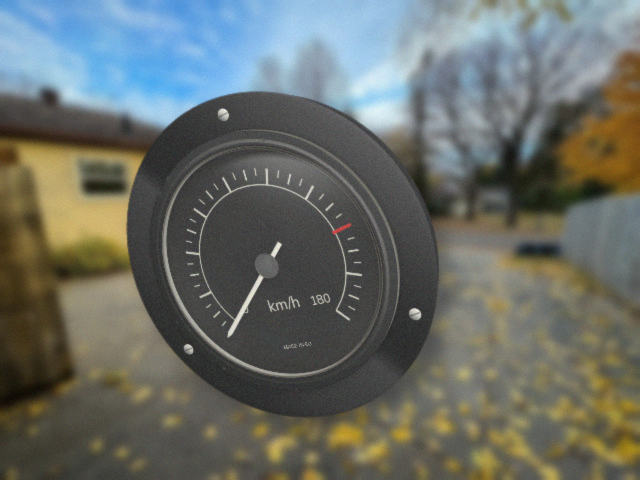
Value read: 0 km/h
